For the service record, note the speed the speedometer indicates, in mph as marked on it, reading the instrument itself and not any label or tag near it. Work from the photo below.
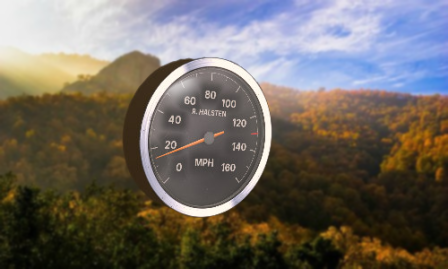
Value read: 15 mph
